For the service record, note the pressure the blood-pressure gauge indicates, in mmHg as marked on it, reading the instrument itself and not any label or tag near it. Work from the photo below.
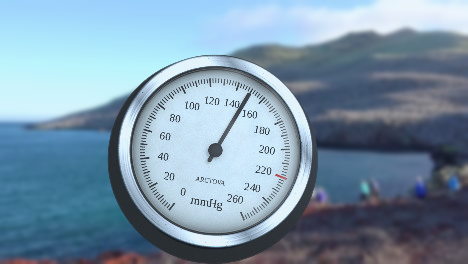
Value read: 150 mmHg
